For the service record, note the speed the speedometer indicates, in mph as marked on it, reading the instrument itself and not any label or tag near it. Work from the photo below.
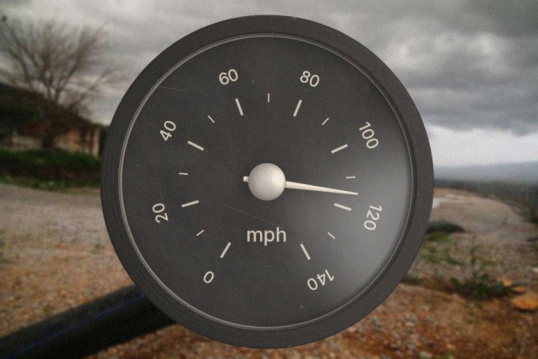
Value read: 115 mph
